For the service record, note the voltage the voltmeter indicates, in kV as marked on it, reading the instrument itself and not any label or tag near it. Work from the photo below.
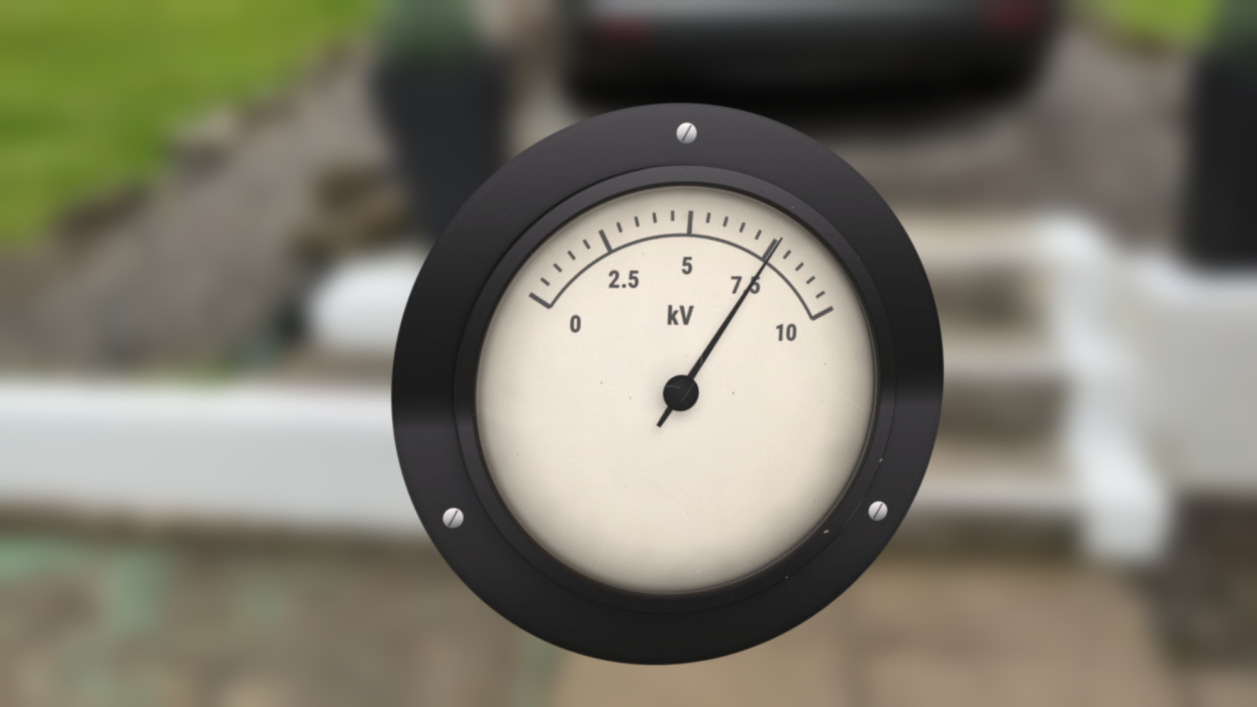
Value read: 7.5 kV
